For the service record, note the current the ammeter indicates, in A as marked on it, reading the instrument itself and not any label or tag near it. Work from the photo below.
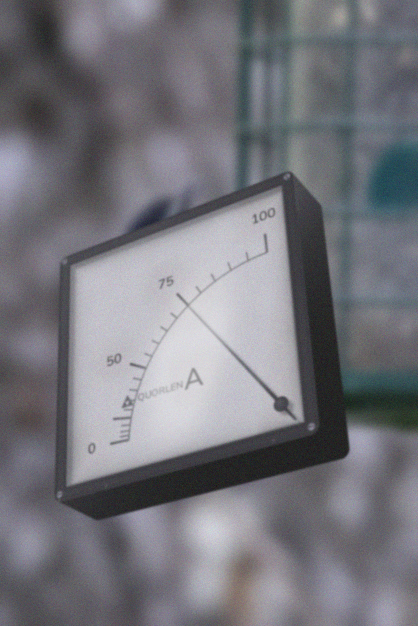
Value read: 75 A
